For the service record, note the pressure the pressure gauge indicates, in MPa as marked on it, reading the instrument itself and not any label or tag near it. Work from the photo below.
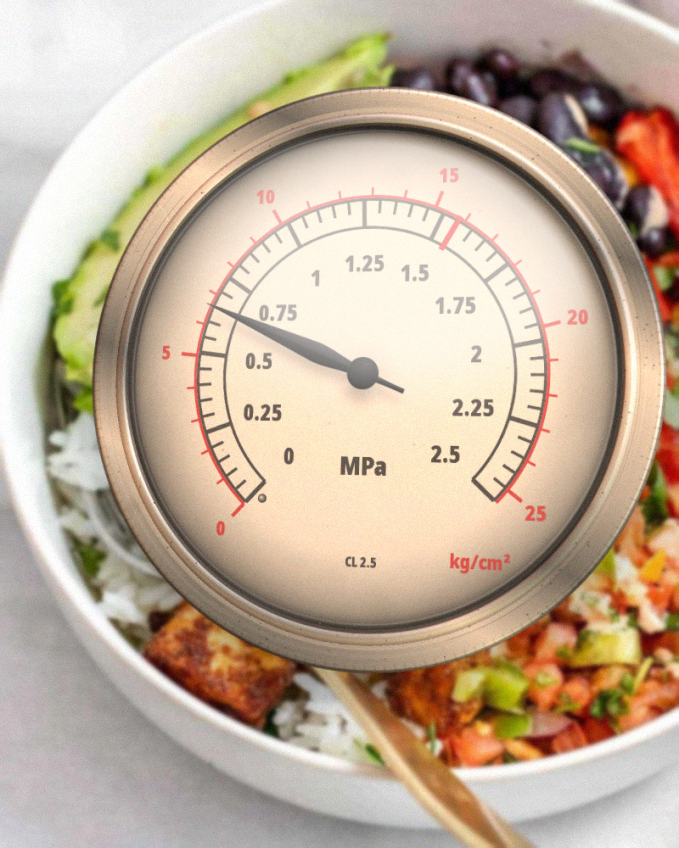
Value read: 0.65 MPa
